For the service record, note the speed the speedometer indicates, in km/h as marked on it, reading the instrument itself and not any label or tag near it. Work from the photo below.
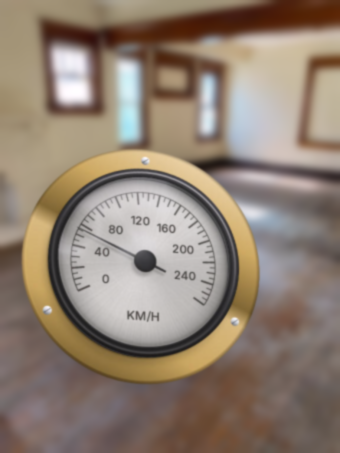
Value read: 55 km/h
